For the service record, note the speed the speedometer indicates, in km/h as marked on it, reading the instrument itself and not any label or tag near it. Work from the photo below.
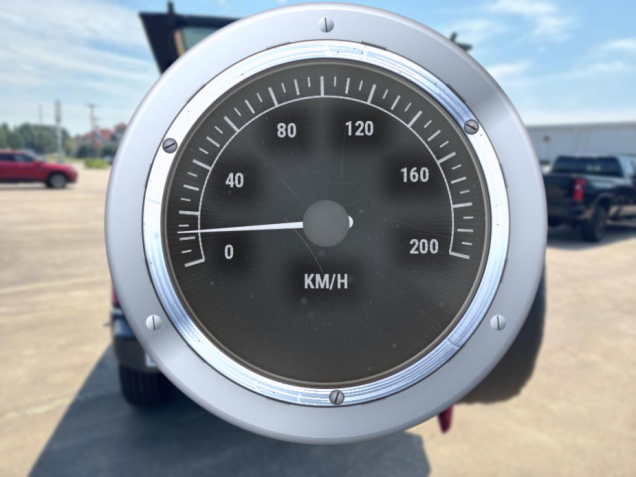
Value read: 12.5 km/h
